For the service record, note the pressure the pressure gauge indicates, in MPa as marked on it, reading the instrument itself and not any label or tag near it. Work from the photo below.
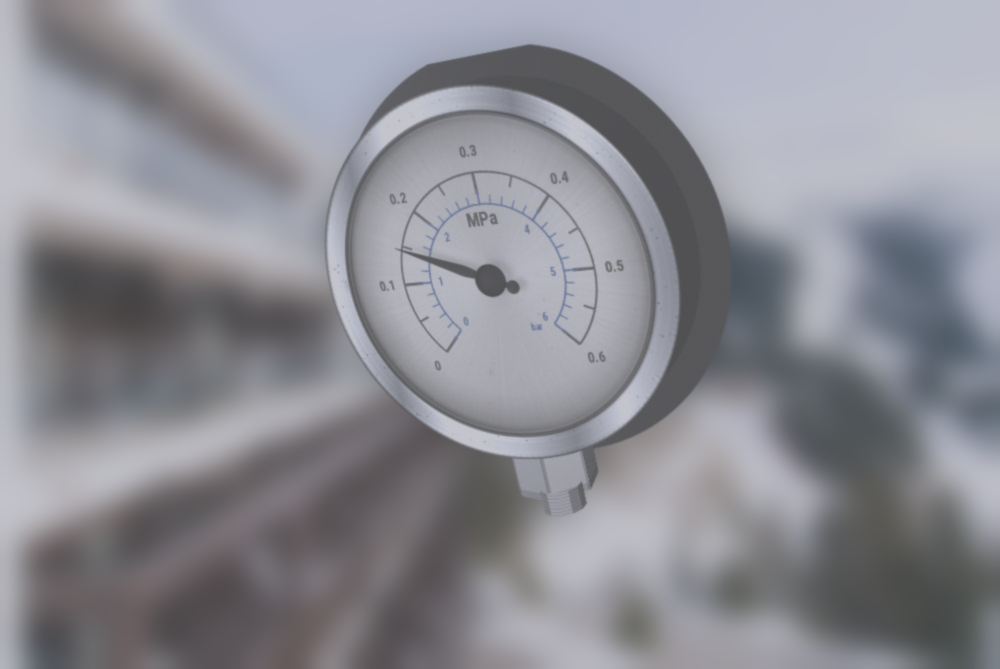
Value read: 0.15 MPa
